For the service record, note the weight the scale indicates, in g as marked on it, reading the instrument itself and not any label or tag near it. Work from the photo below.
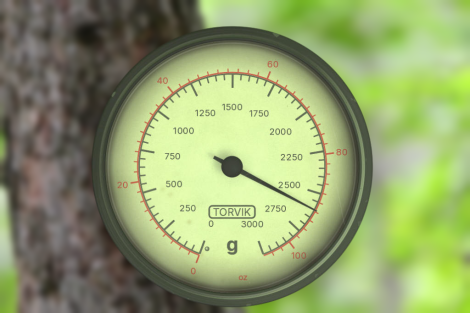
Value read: 2600 g
